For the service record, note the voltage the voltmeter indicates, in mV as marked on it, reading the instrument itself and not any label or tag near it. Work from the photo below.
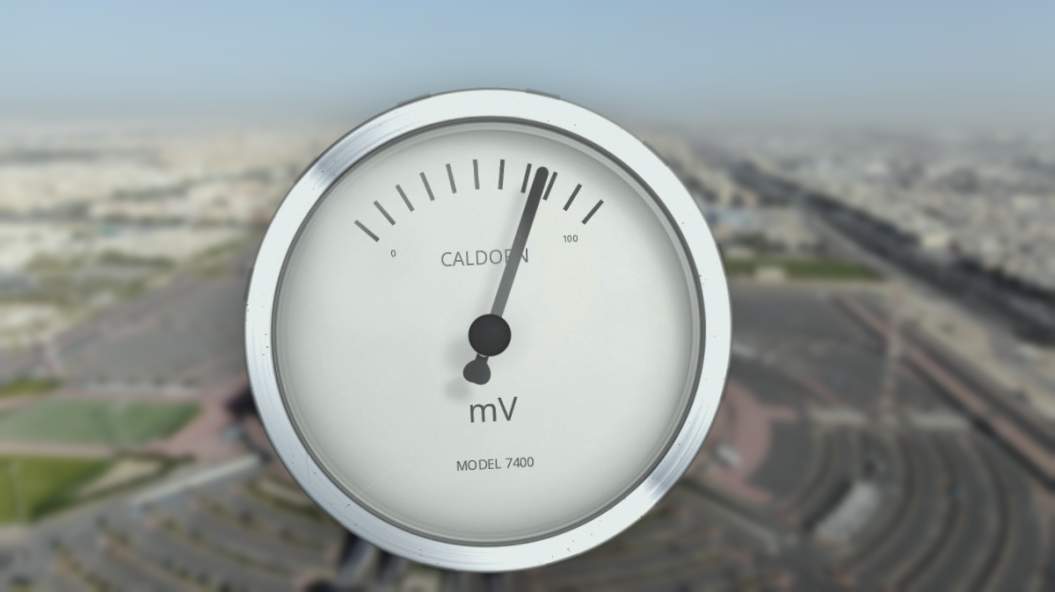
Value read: 75 mV
